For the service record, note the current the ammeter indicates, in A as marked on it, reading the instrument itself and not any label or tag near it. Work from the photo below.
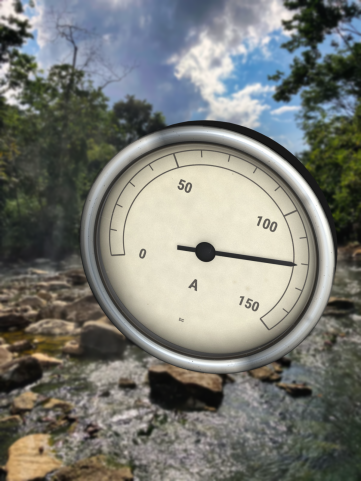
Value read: 120 A
